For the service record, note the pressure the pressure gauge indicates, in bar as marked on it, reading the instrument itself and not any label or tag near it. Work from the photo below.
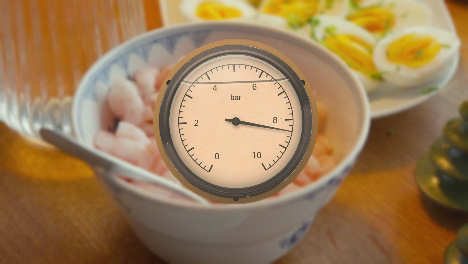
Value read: 8.4 bar
